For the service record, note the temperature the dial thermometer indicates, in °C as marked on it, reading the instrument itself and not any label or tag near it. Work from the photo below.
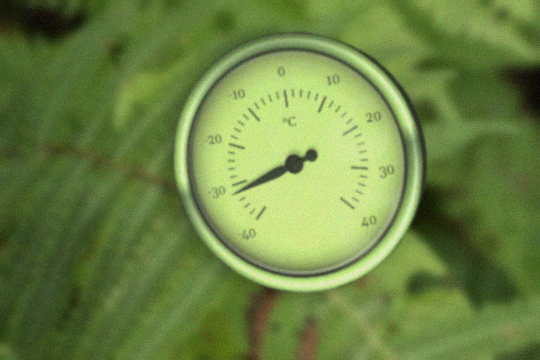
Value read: -32 °C
